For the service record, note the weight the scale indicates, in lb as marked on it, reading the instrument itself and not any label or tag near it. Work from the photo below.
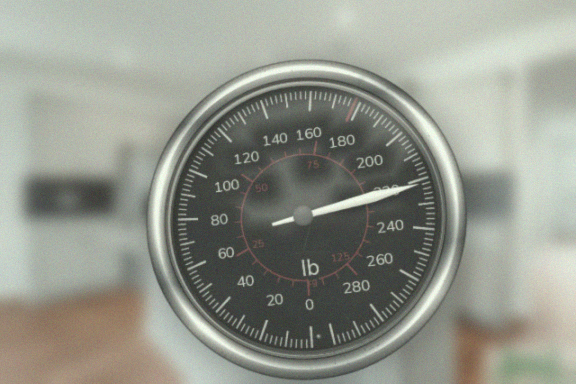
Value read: 222 lb
